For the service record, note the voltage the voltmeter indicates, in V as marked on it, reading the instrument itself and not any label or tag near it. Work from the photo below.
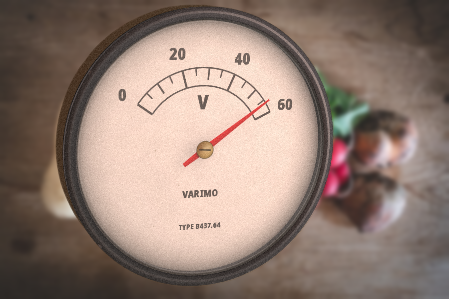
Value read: 55 V
